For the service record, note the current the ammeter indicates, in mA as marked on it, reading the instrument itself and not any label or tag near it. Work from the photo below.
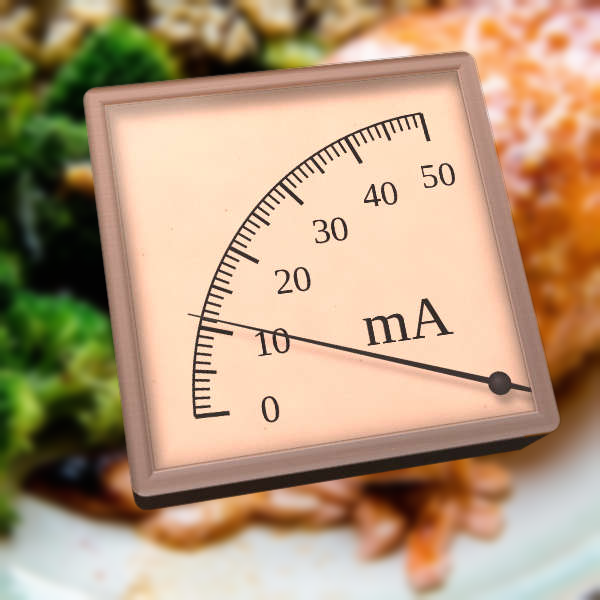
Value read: 11 mA
